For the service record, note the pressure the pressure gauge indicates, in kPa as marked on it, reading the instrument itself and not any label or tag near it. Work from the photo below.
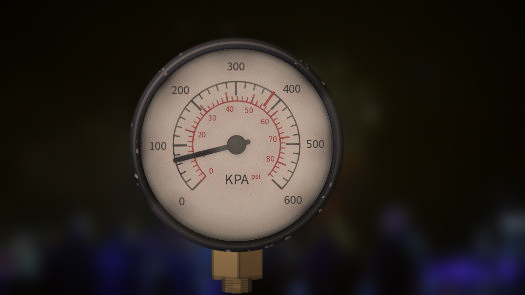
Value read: 70 kPa
